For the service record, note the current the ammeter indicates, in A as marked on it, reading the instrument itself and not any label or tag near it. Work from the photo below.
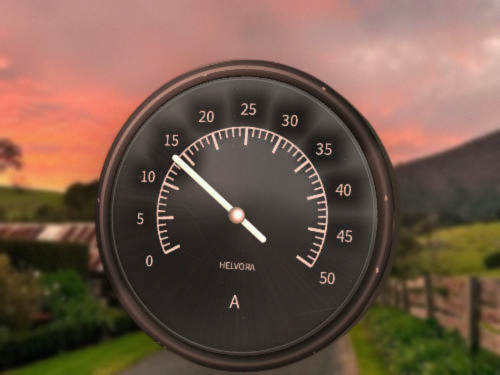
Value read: 14 A
